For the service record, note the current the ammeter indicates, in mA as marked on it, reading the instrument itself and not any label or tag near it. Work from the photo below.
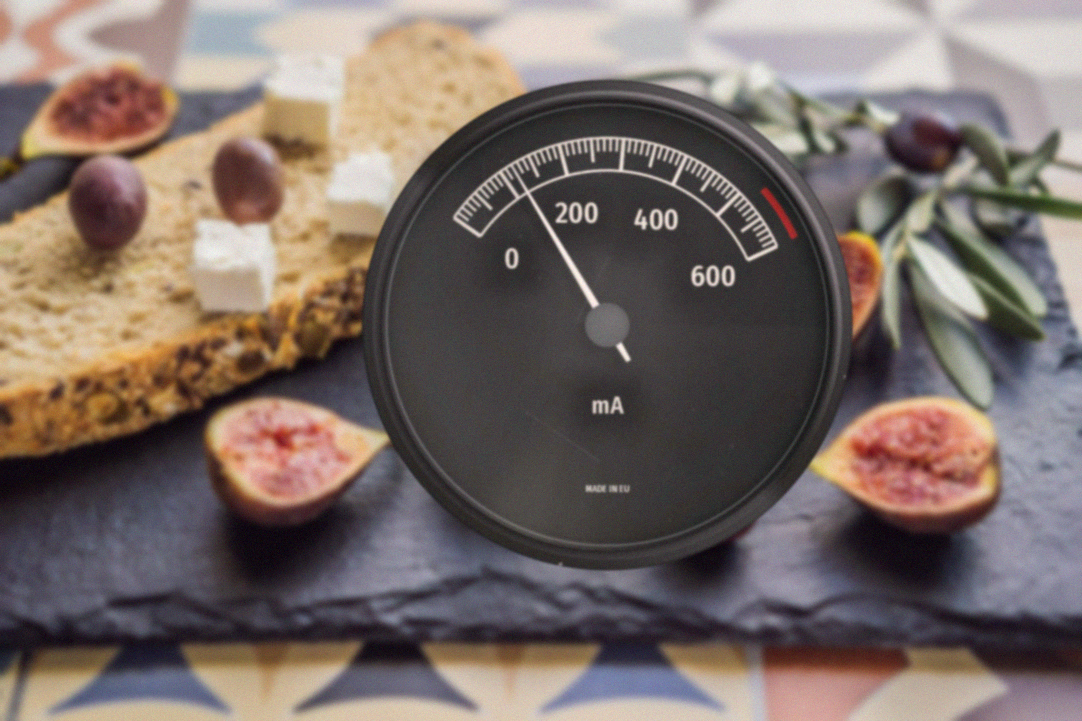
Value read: 120 mA
